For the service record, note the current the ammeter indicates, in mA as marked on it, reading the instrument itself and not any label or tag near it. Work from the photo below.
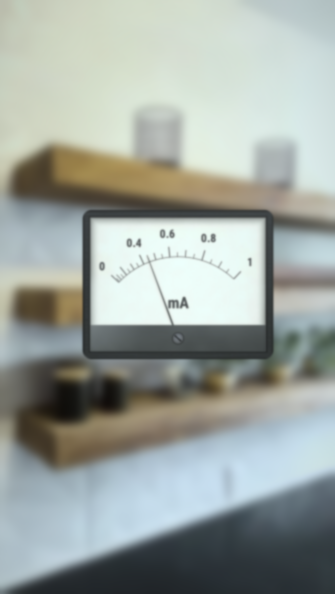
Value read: 0.45 mA
